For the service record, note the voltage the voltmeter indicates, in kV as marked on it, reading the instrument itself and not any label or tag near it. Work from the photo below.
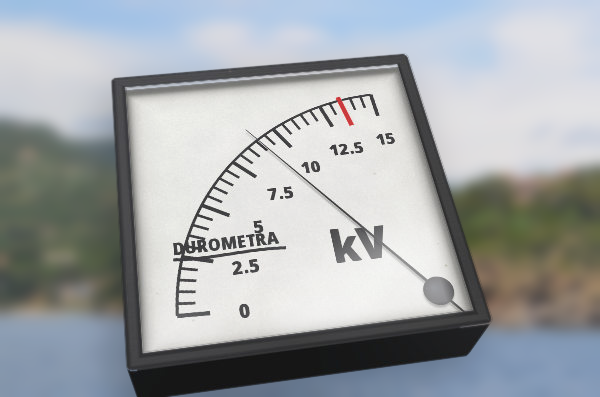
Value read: 9 kV
